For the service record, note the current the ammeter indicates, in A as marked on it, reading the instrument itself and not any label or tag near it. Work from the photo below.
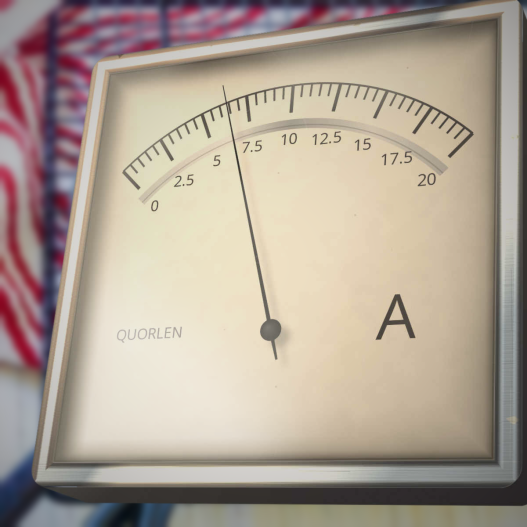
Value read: 6.5 A
